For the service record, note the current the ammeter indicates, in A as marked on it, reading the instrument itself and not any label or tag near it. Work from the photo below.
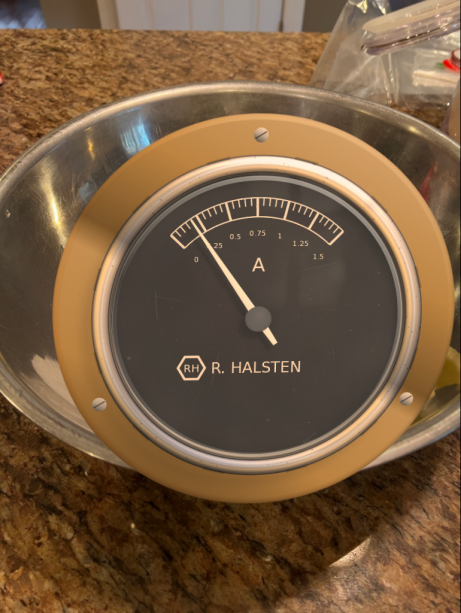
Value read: 0.2 A
